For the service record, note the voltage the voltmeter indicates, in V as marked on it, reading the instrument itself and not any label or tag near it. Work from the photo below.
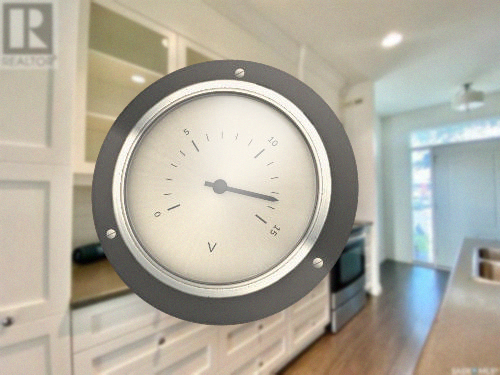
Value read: 13.5 V
